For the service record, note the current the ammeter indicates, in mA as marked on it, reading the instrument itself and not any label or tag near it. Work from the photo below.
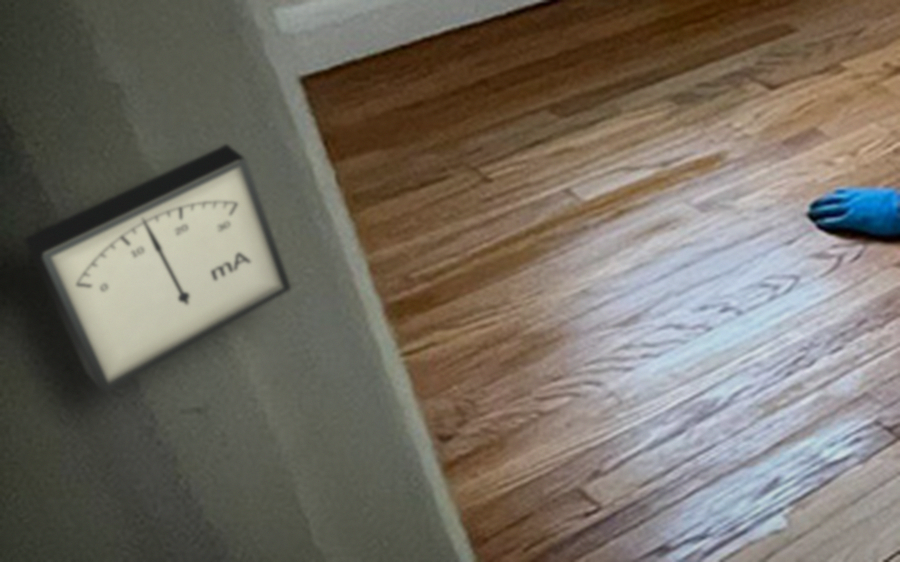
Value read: 14 mA
